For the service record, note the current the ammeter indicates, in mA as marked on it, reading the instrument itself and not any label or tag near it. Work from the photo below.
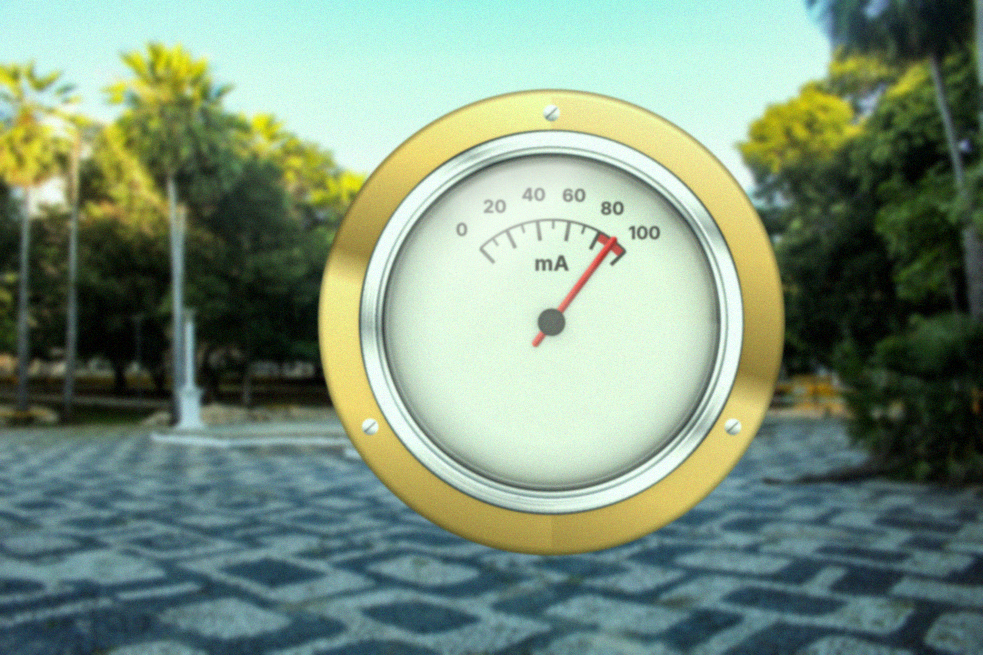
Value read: 90 mA
